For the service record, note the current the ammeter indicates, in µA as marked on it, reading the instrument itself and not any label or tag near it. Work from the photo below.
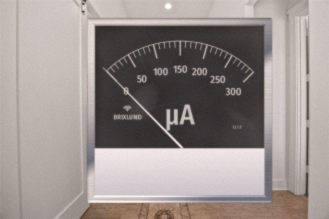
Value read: 0 µA
